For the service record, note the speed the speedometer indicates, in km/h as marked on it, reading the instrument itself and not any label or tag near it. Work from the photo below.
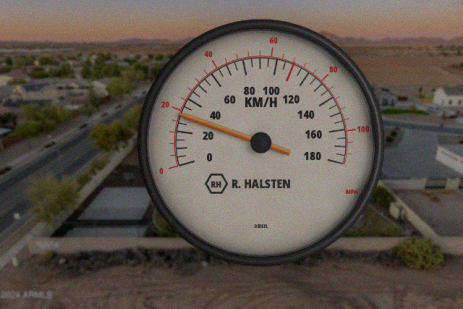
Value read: 30 km/h
